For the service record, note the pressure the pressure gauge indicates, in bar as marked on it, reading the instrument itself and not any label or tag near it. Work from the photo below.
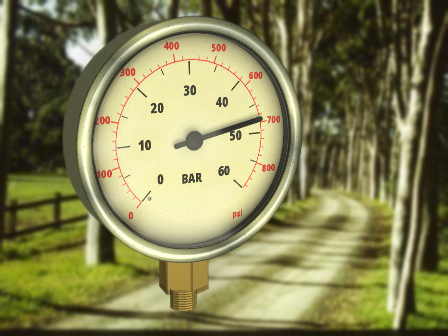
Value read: 47.5 bar
